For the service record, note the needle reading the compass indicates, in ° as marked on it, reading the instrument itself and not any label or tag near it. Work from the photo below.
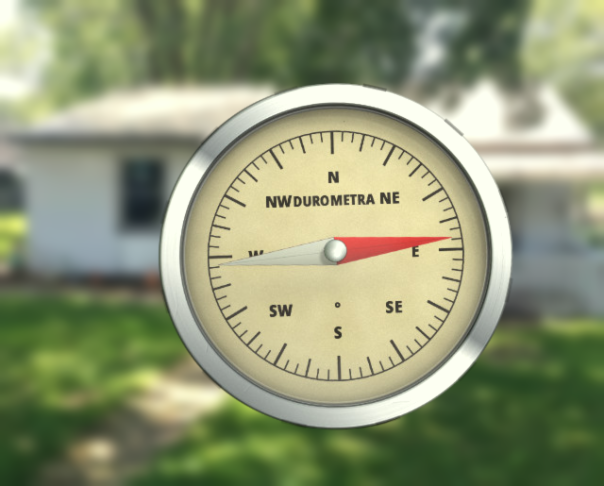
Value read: 85 °
